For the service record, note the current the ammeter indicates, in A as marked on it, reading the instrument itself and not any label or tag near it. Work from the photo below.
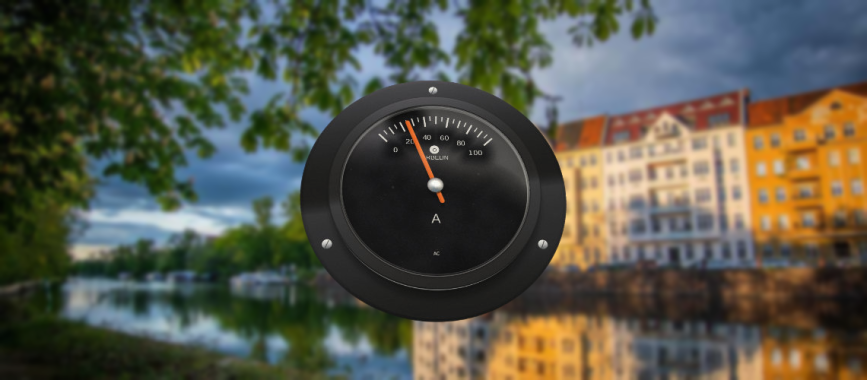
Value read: 25 A
